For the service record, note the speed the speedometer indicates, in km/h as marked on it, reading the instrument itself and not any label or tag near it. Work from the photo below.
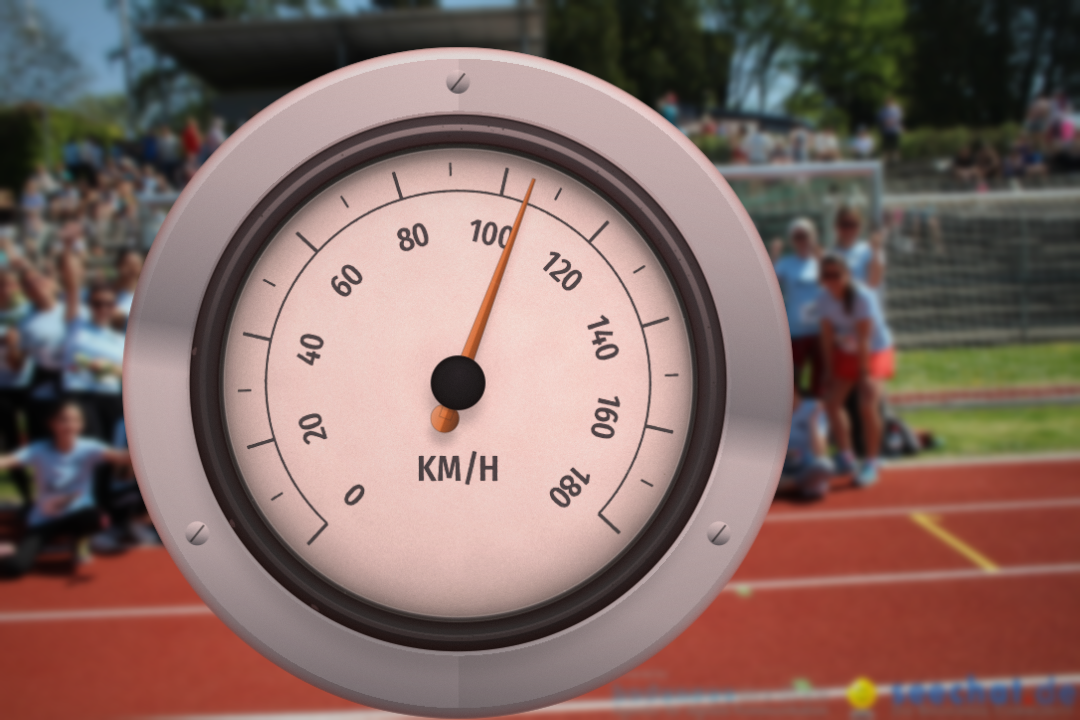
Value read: 105 km/h
